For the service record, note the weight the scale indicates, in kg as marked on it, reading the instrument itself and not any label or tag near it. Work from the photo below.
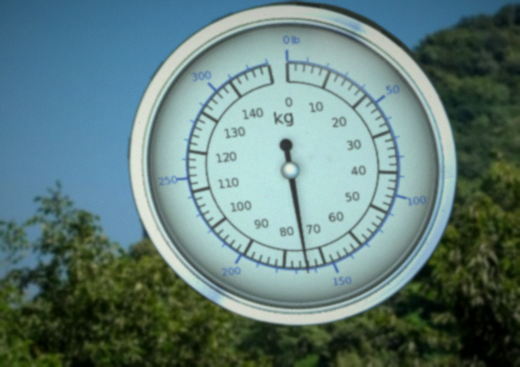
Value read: 74 kg
